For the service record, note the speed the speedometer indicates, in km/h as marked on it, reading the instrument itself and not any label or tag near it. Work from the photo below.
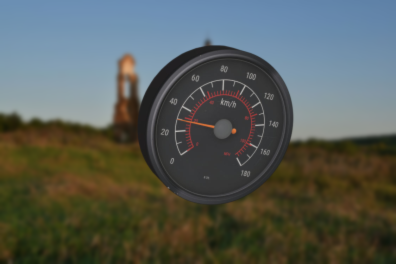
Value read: 30 km/h
